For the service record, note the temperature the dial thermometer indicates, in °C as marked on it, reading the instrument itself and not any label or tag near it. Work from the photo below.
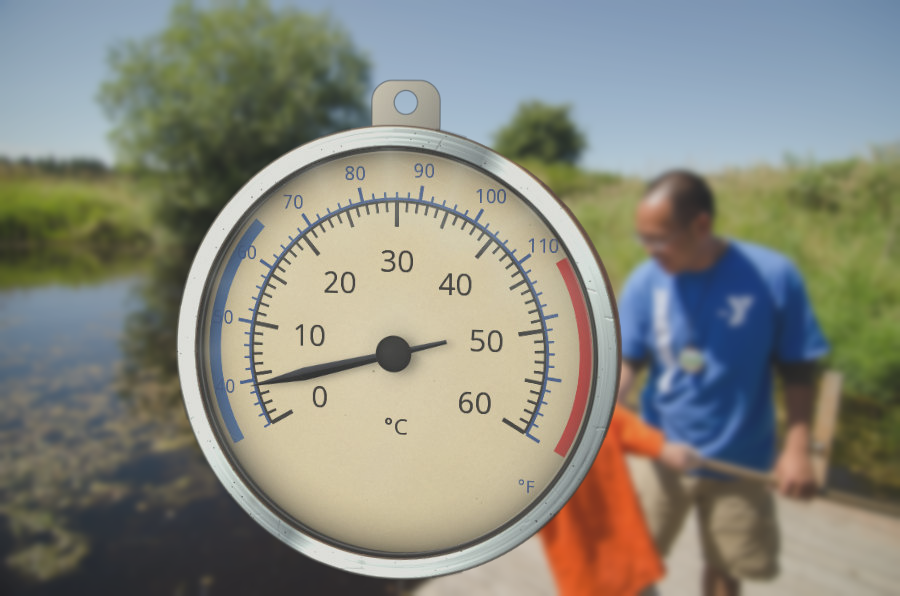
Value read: 4 °C
